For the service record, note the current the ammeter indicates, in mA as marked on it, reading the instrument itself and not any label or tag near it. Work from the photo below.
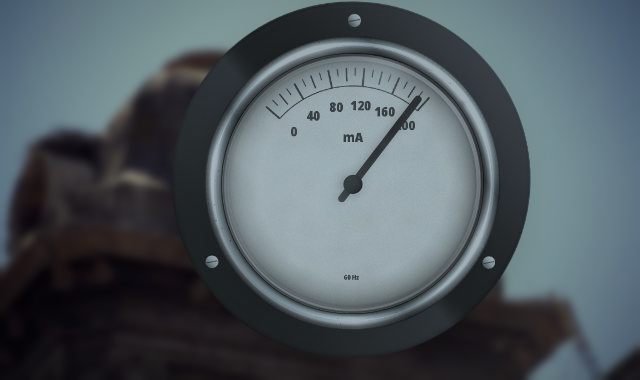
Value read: 190 mA
